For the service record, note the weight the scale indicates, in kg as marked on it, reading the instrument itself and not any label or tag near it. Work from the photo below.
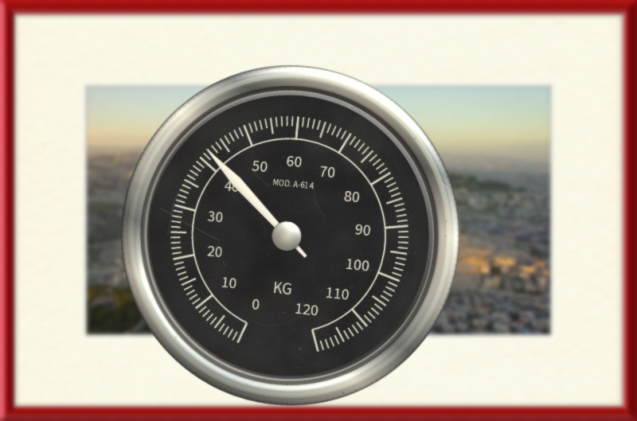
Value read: 42 kg
